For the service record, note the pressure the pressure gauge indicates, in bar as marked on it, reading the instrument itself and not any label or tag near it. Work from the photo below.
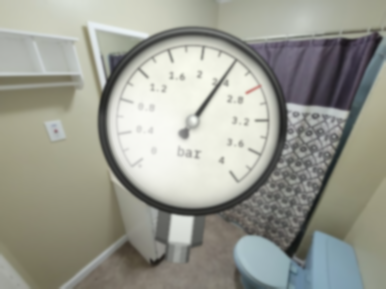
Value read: 2.4 bar
